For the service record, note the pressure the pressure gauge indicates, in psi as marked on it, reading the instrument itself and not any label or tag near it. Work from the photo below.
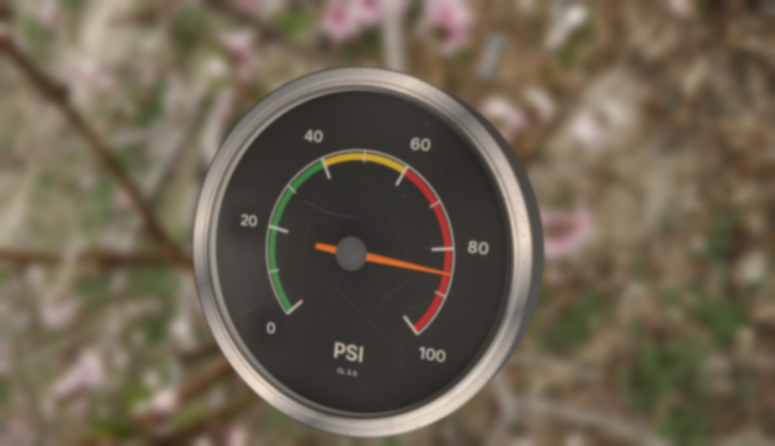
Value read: 85 psi
